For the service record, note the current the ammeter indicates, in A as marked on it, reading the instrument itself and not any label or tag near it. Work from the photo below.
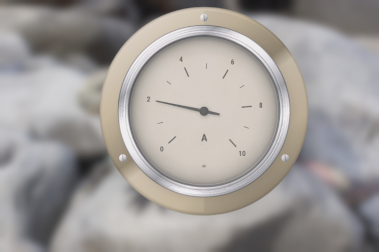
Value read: 2 A
